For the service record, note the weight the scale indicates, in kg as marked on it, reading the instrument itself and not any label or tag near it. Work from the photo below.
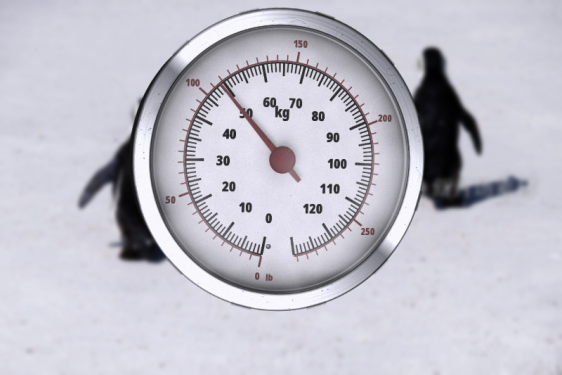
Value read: 49 kg
